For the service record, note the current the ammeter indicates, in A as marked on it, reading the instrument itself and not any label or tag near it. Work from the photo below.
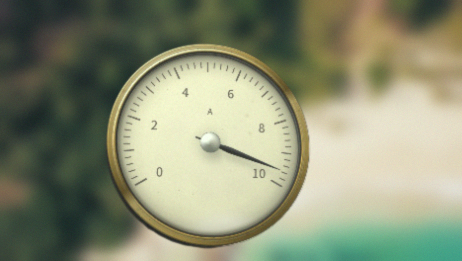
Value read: 9.6 A
